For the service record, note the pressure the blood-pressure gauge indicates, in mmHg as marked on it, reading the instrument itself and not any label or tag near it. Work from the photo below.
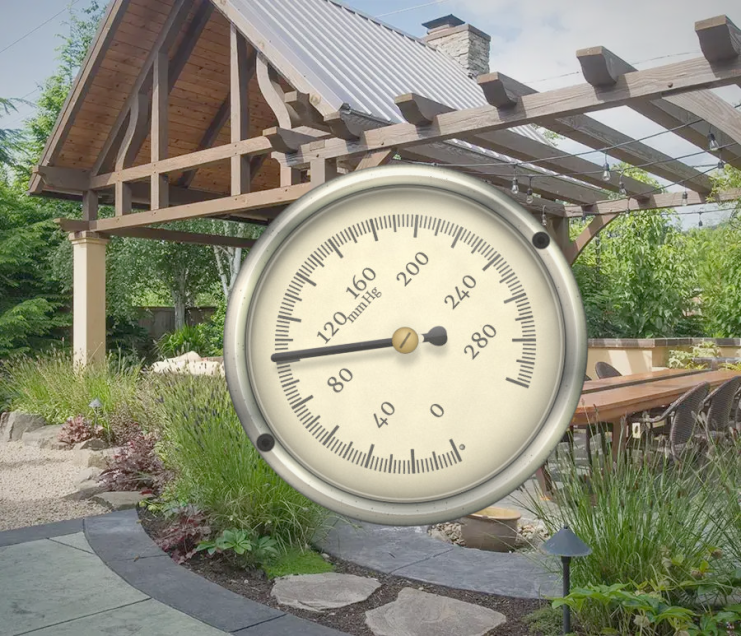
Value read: 102 mmHg
